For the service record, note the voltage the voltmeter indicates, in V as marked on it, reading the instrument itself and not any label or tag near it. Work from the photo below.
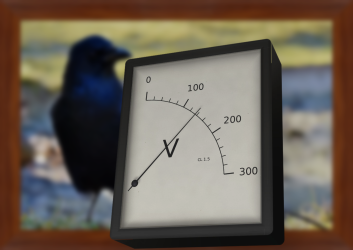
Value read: 140 V
